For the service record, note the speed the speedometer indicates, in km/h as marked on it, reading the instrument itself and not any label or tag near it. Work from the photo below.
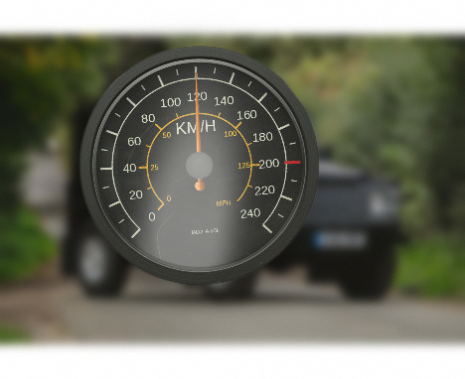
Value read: 120 km/h
